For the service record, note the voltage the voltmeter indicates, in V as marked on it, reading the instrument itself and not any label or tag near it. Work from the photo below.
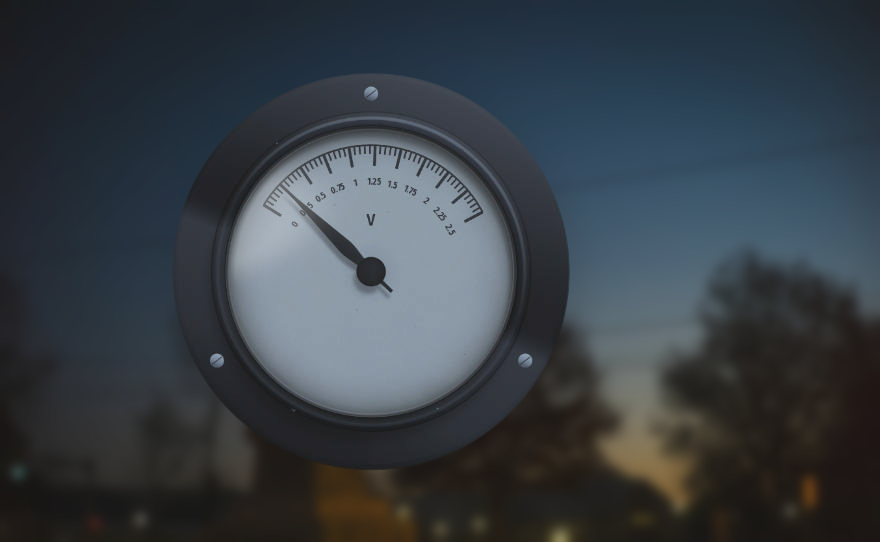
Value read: 0.25 V
